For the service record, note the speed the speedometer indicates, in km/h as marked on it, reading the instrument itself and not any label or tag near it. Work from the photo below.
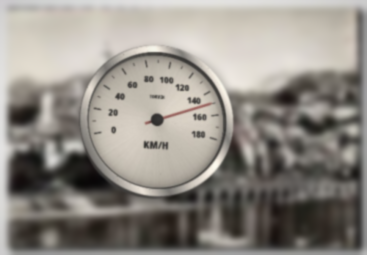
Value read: 150 km/h
